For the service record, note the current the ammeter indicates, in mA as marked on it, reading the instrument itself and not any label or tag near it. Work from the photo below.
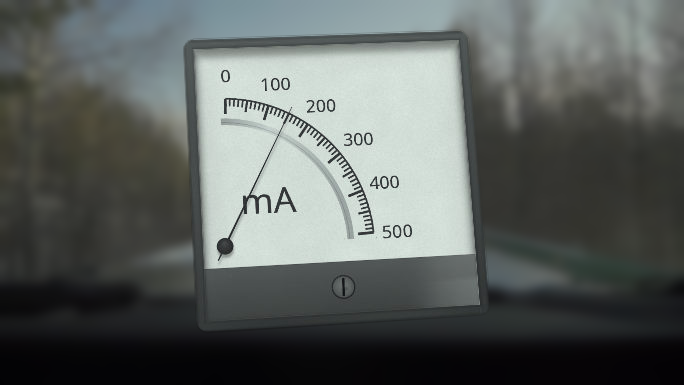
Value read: 150 mA
